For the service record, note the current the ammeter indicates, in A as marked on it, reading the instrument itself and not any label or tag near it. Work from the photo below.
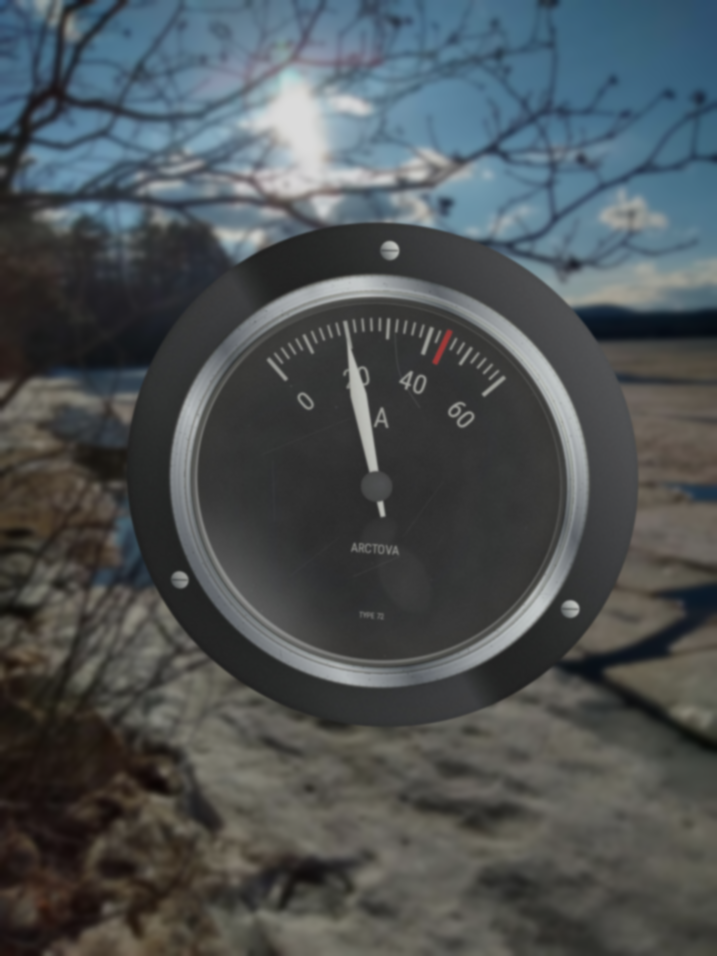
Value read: 20 A
